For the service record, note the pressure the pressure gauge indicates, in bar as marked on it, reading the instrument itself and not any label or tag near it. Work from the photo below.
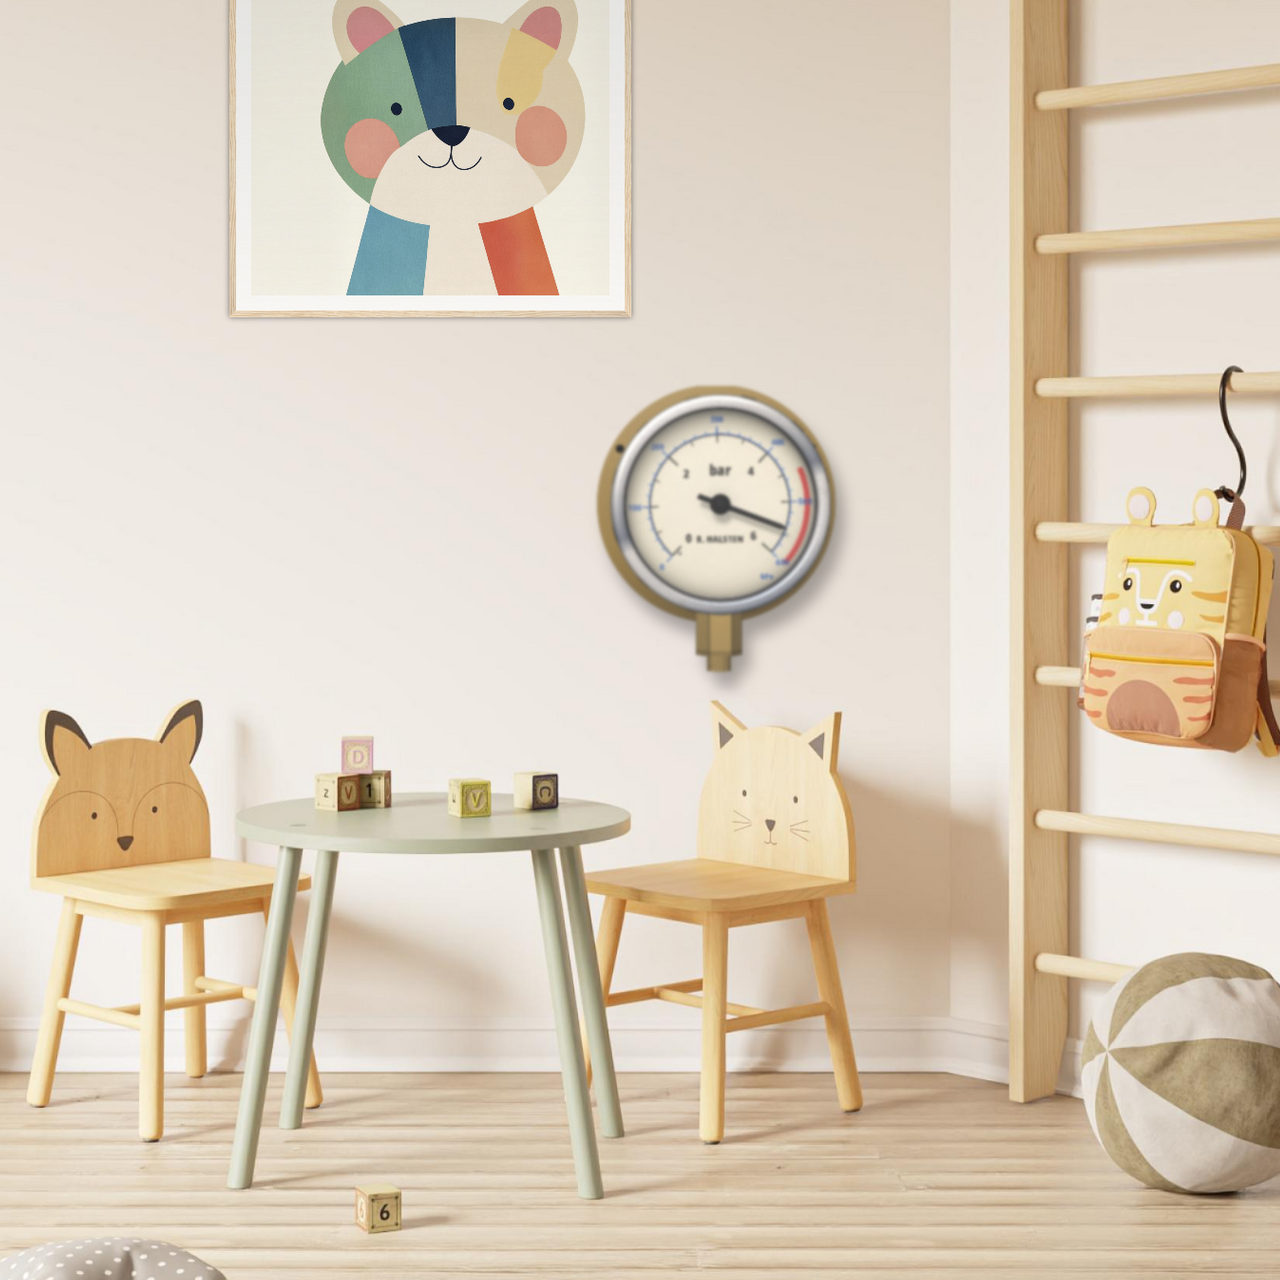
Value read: 5.5 bar
